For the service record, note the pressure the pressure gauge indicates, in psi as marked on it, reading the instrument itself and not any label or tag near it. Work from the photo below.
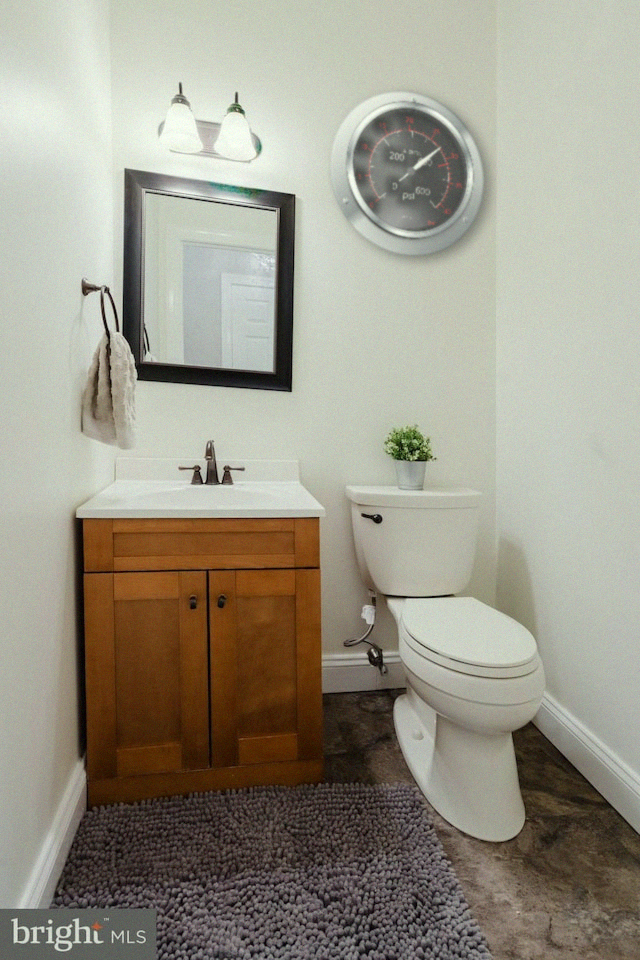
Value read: 400 psi
